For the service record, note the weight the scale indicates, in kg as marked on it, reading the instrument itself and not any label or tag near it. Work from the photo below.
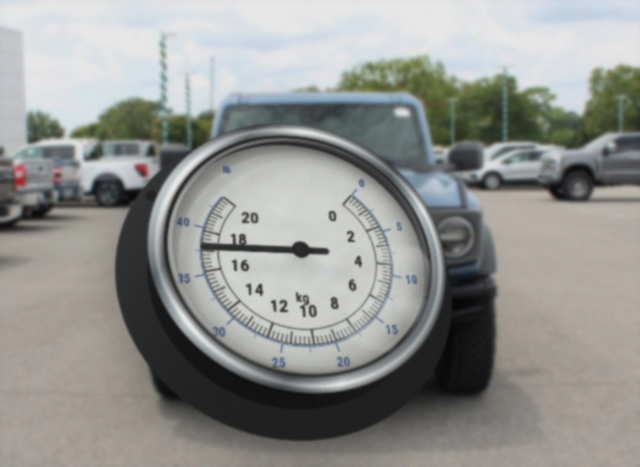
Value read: 17 kg
